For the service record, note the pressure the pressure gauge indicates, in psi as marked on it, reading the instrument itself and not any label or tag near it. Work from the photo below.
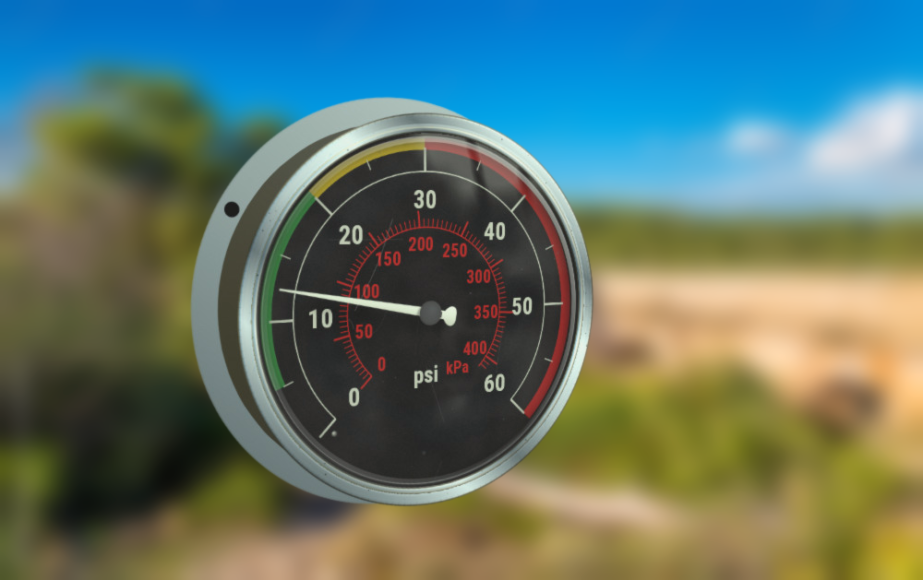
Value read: 12.5 psi
